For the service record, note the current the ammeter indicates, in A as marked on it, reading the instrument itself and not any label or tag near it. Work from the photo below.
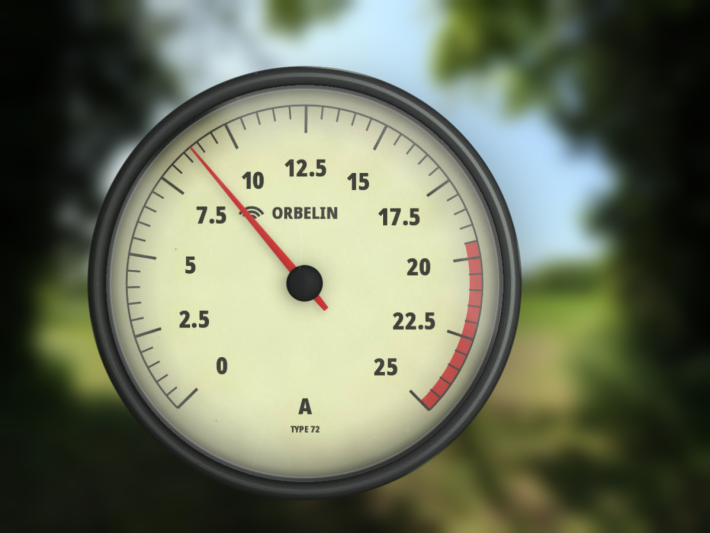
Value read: 8.75 A
